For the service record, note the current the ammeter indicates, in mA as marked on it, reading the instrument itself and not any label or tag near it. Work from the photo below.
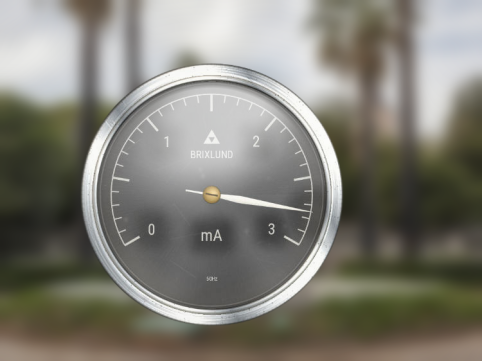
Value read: 2.75 mA
